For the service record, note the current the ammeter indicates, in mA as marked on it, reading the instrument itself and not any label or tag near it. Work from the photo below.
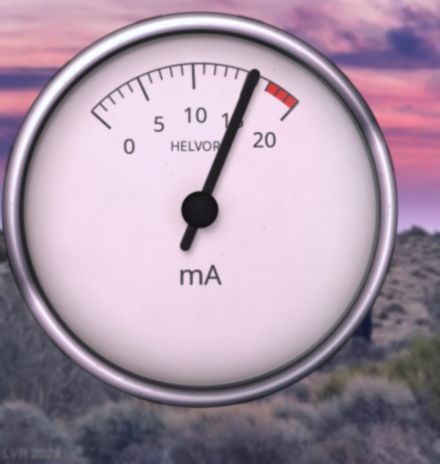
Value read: 15.5 mA
